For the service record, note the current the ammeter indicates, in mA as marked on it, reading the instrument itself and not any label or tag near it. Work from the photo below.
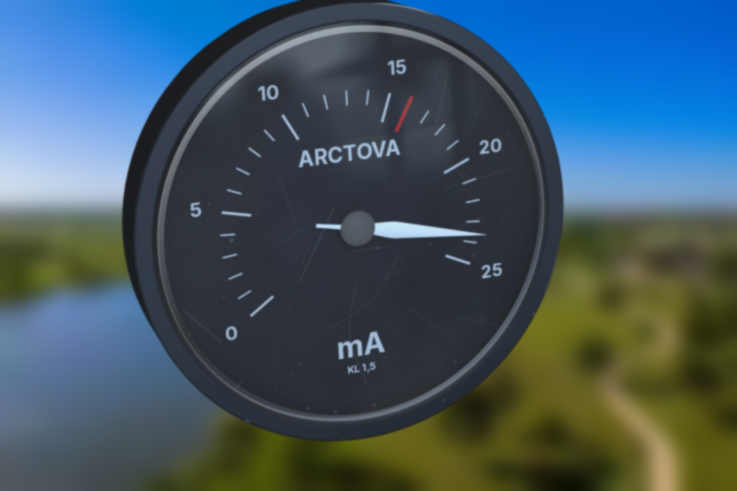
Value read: 23.5 mA
